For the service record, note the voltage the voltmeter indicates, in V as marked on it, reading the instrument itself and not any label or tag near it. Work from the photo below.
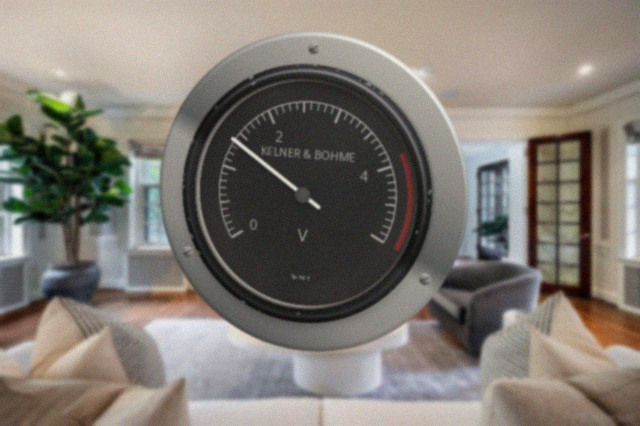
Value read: 1.4 V
